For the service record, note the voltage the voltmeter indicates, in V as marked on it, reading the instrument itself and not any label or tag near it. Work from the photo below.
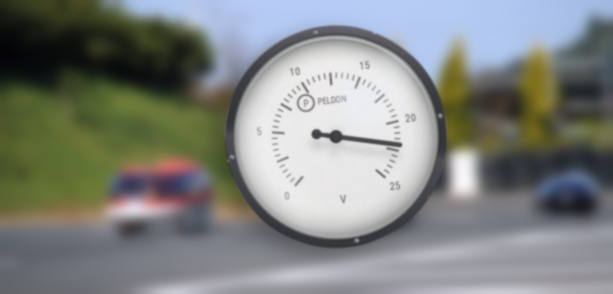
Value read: 22 V
